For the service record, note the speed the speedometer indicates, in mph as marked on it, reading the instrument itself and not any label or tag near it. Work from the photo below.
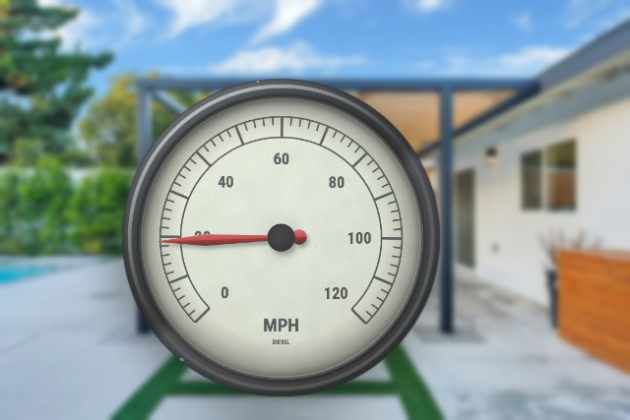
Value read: 19 mph
